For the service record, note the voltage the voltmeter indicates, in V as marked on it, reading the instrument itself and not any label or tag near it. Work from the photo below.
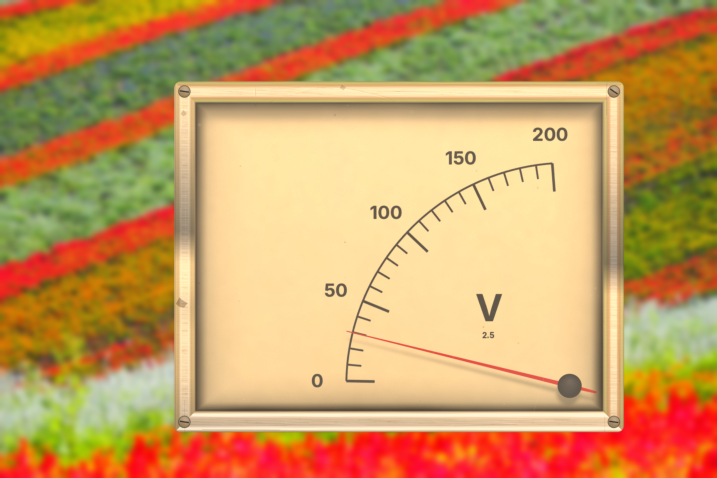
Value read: 30 V
